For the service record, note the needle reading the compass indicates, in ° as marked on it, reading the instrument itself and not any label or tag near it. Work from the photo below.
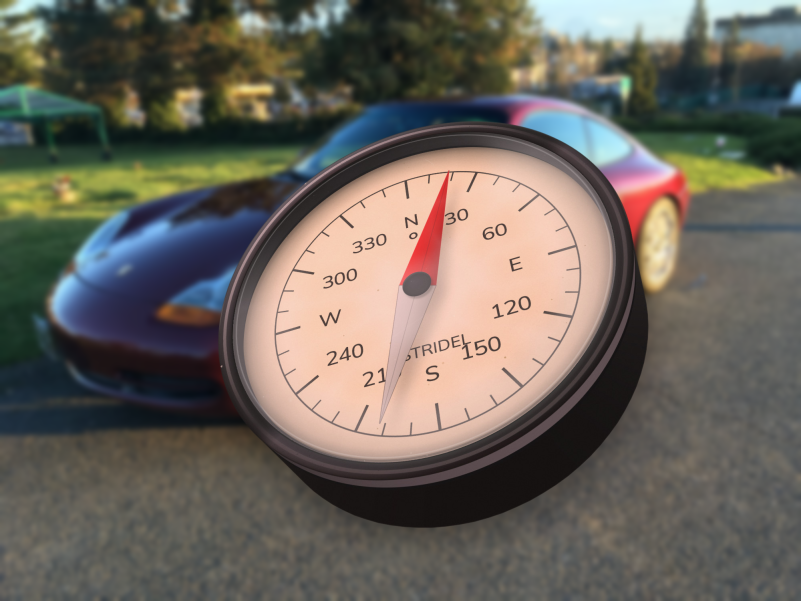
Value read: 20 °
